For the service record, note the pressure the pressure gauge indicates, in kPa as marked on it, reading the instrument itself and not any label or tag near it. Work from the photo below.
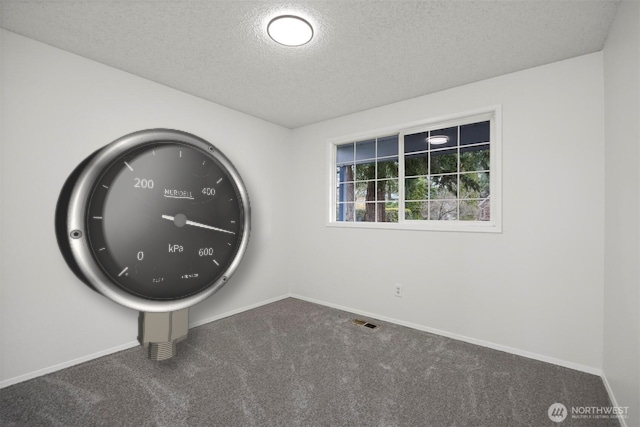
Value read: 525 kPa
